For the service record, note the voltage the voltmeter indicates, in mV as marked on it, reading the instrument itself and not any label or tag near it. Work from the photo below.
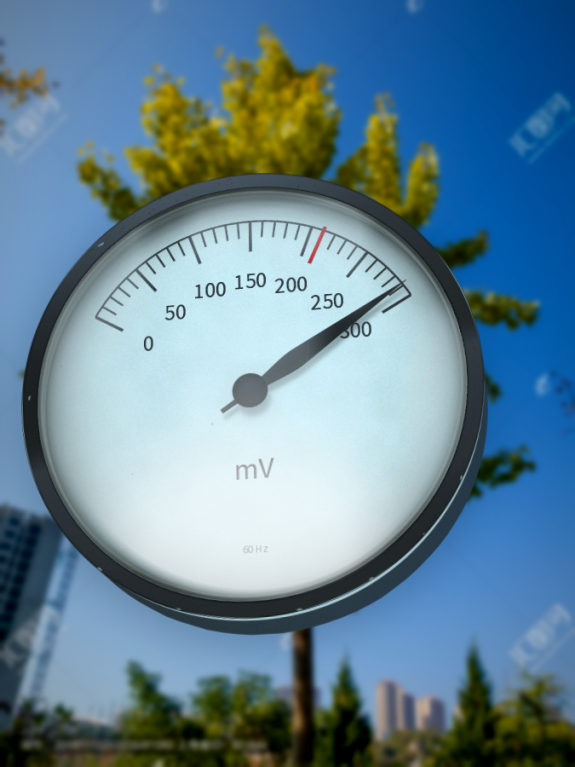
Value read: 290 mV
